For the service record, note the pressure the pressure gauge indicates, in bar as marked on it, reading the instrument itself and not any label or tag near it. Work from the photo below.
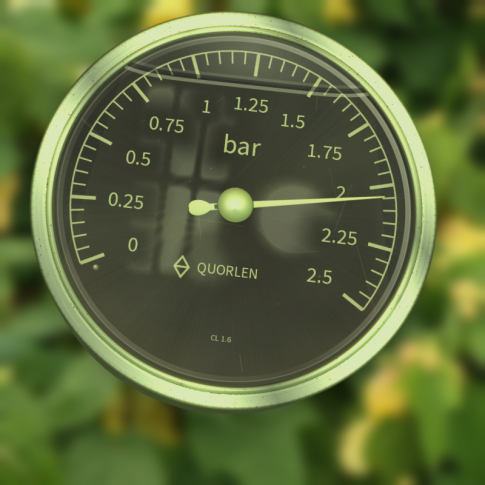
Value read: 2.05 bar
